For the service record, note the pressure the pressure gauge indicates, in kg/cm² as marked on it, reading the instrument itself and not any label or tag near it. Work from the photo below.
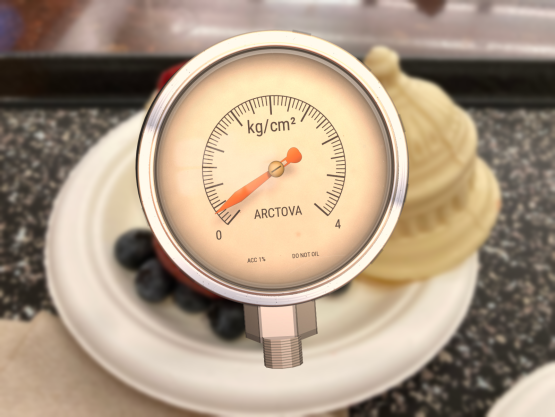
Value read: 0.2 kg/cm²
